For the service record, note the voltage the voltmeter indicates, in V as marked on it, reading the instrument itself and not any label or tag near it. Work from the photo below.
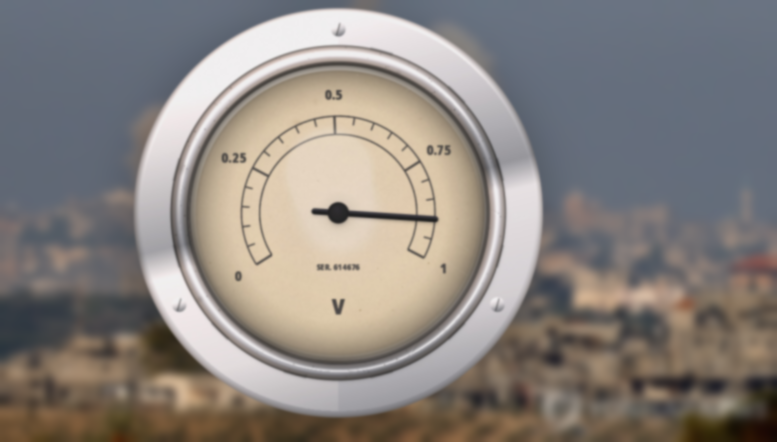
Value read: 0.9 V
